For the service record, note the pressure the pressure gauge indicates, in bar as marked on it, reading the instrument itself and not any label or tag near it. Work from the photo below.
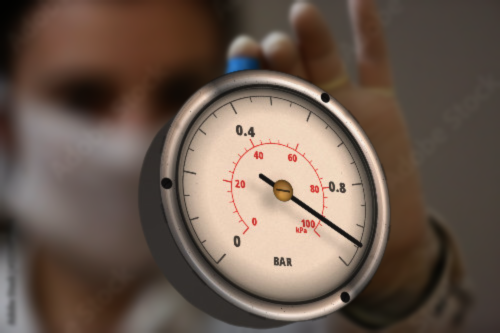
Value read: 0.95 bar
